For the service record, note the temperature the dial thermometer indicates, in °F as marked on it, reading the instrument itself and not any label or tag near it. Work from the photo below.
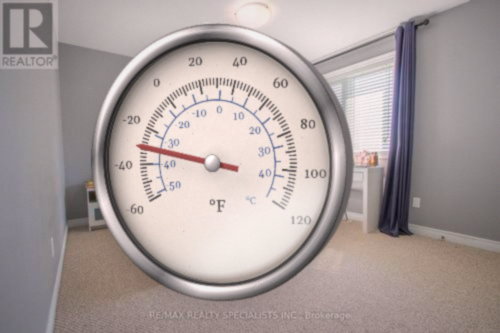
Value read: -30 °F
